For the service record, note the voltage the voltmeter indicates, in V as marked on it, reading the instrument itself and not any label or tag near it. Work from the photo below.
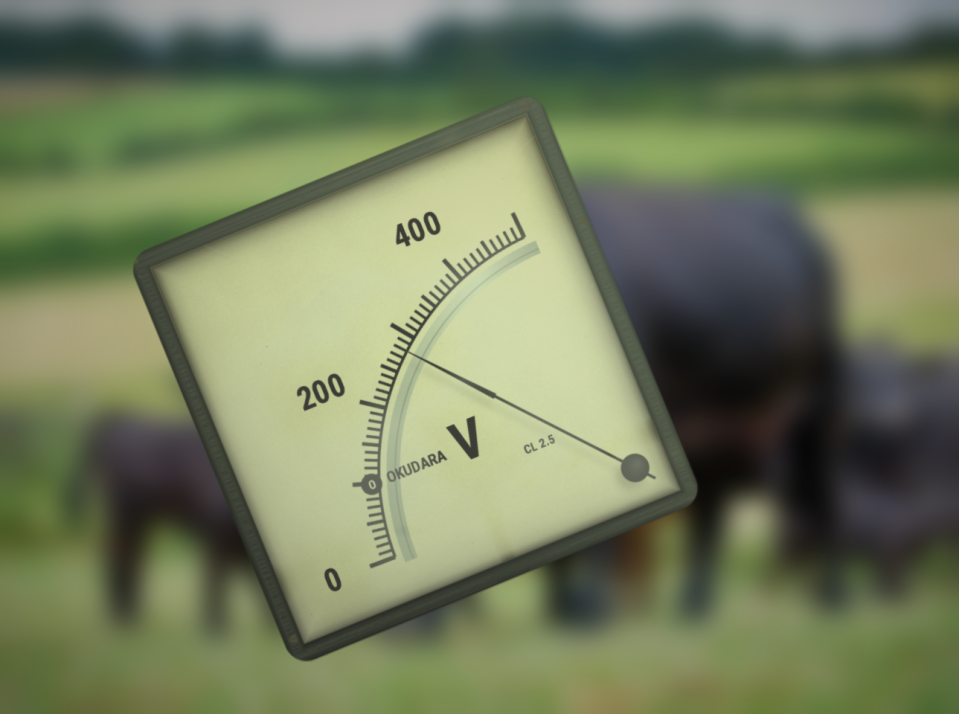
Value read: 280 V
